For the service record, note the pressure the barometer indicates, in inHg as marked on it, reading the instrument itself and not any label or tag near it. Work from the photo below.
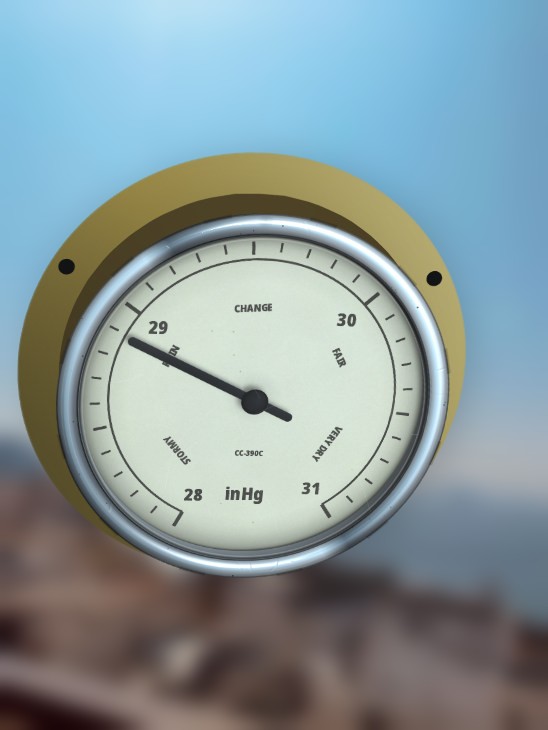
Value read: 28.9 inHg
